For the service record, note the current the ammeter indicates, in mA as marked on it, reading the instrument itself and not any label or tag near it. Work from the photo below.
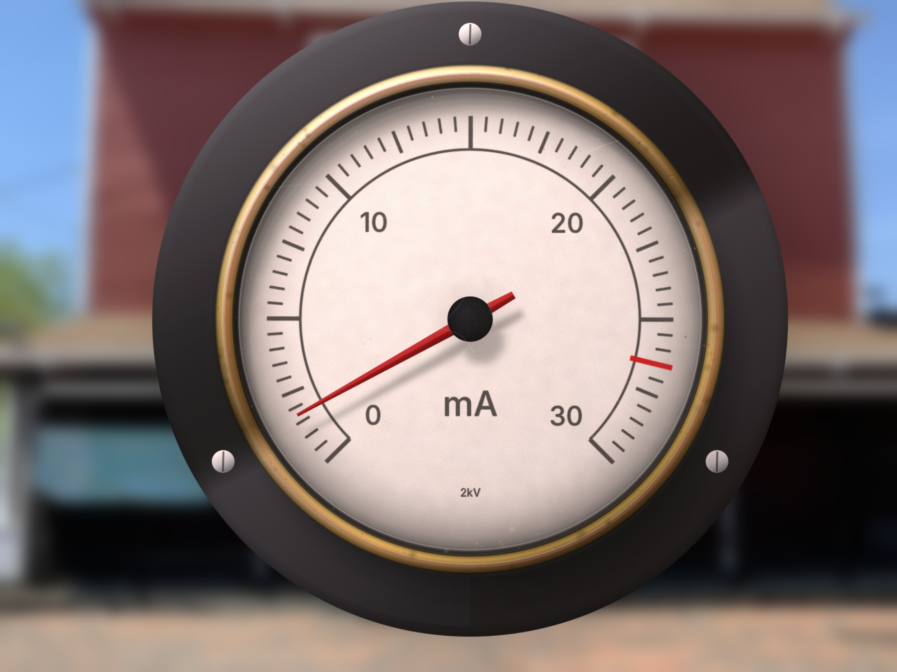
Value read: 1.75 mA
